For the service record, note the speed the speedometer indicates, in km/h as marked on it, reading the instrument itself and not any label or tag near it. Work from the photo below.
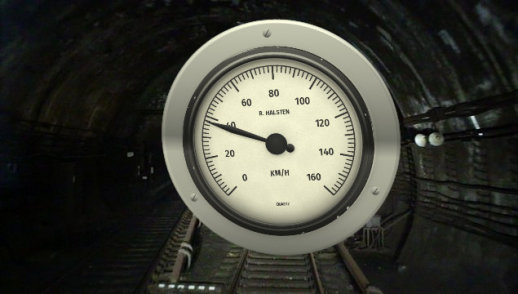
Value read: 38 km/h
